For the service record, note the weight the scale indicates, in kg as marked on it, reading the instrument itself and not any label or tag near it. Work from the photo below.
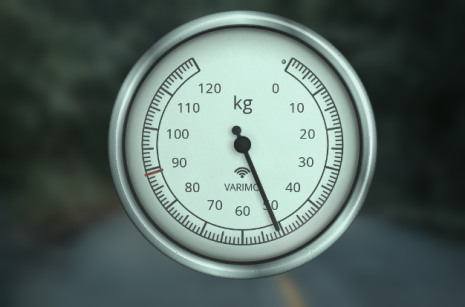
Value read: 51 kg
